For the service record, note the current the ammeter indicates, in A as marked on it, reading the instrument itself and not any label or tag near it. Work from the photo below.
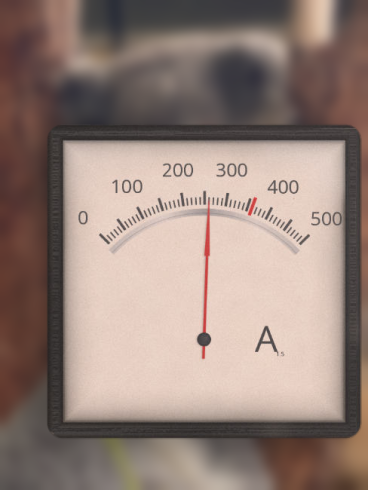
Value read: 260 A
